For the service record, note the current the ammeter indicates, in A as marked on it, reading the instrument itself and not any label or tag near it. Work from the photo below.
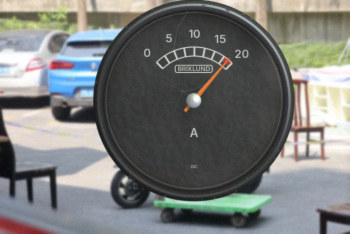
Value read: 18.75 A
